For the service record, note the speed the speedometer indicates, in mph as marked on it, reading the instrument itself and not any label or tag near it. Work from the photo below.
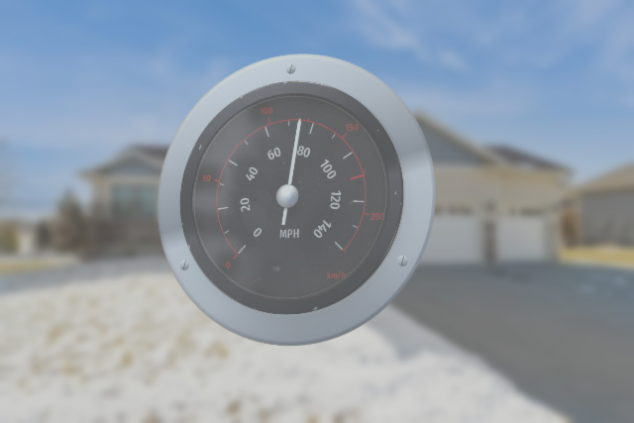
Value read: 75 mph
